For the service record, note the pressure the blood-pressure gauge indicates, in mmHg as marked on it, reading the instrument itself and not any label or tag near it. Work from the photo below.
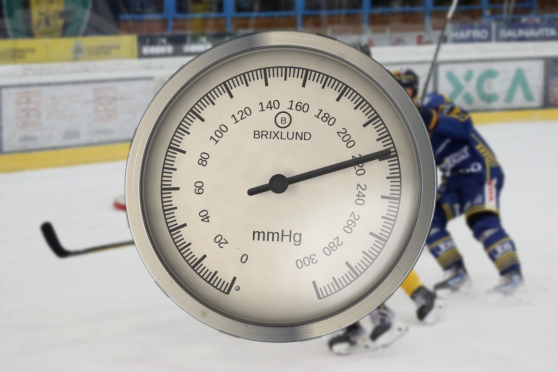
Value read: 218 mmHg
